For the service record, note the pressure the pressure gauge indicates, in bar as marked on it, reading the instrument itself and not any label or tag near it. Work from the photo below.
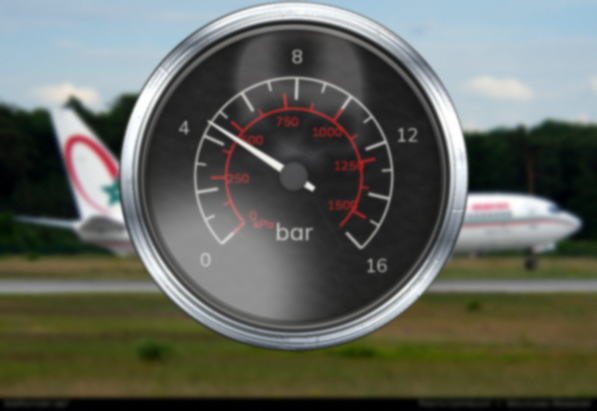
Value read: 4.5 bar
